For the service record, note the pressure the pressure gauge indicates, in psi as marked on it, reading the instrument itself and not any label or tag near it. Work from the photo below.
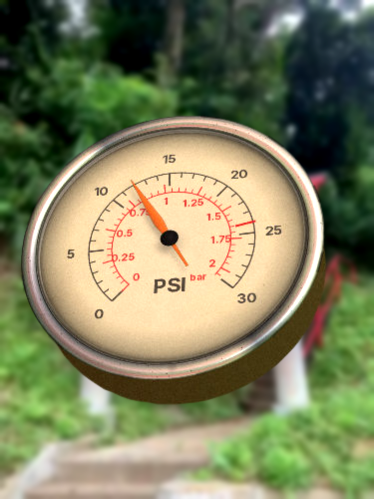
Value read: 12 psi
